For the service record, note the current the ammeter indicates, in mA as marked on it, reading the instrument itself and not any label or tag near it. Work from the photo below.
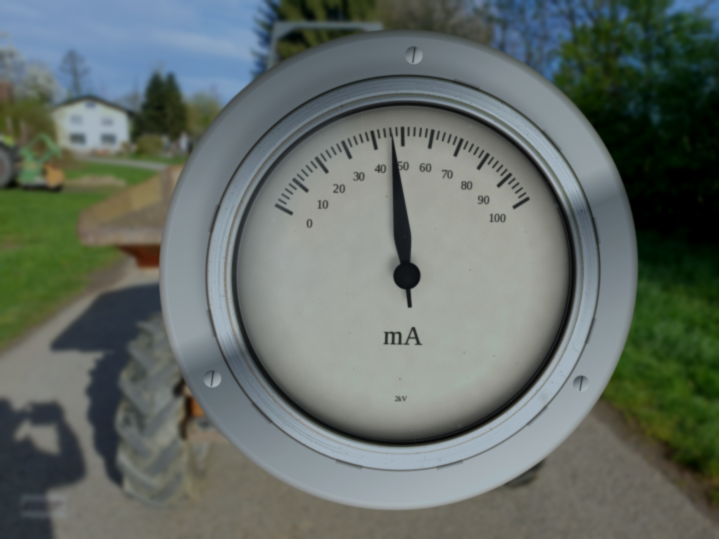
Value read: 46 mA
